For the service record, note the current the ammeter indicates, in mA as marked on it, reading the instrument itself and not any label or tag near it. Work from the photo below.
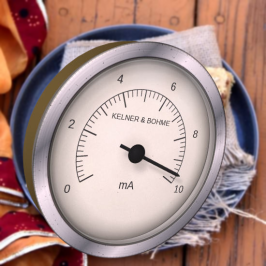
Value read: 9.6 mA
